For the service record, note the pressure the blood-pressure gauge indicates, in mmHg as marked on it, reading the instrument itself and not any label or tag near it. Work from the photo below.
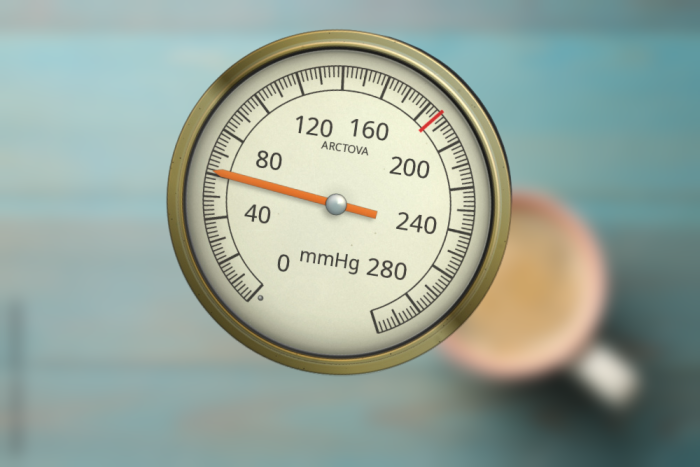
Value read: 62 mmHg
